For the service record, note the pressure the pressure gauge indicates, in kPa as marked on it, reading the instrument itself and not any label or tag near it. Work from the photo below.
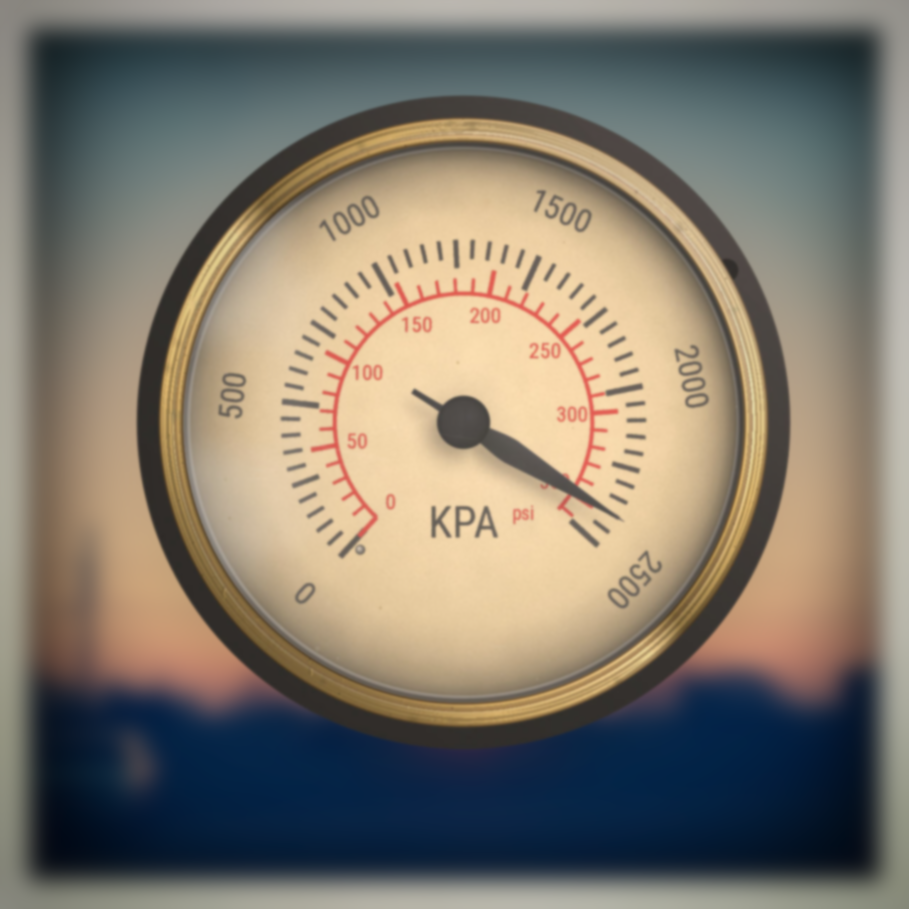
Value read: 2400 kPa
